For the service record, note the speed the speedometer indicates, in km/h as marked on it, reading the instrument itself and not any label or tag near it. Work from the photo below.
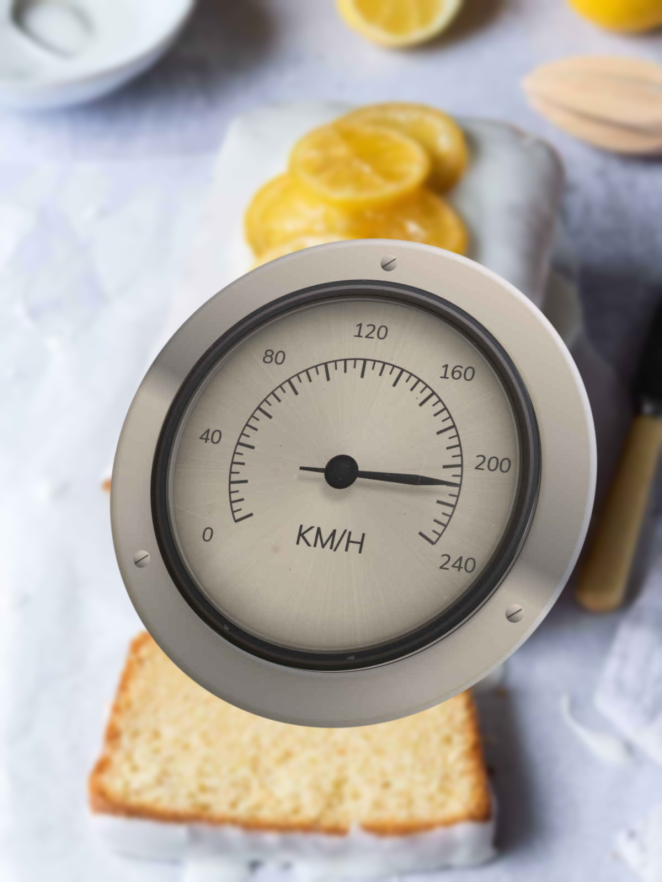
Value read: 210 km/h
